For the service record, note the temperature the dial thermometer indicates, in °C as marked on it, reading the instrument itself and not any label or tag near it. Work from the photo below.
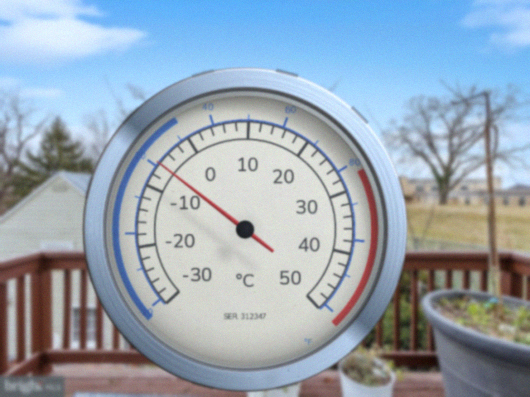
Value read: -6 °C
